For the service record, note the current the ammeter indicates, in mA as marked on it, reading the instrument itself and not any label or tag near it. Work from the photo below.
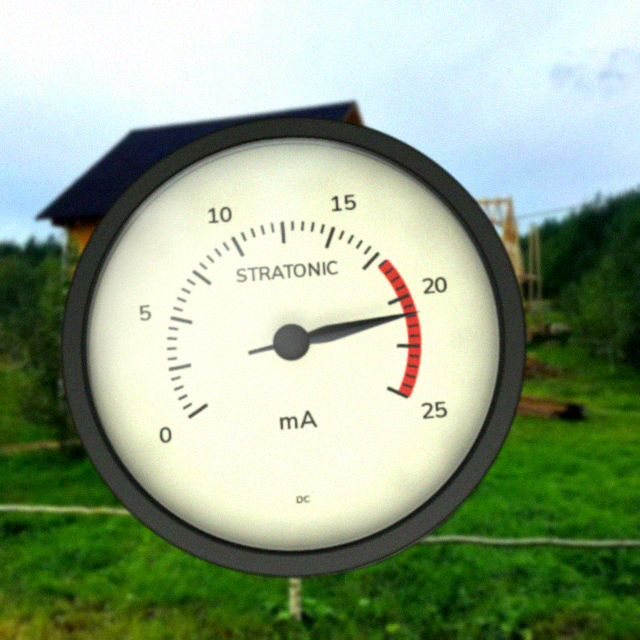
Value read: 21 mA
